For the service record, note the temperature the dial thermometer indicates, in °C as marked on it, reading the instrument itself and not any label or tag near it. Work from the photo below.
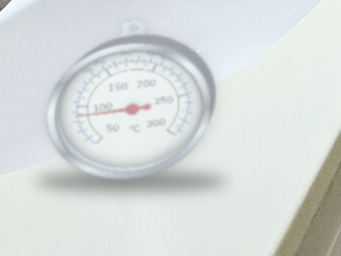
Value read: 90 °C
